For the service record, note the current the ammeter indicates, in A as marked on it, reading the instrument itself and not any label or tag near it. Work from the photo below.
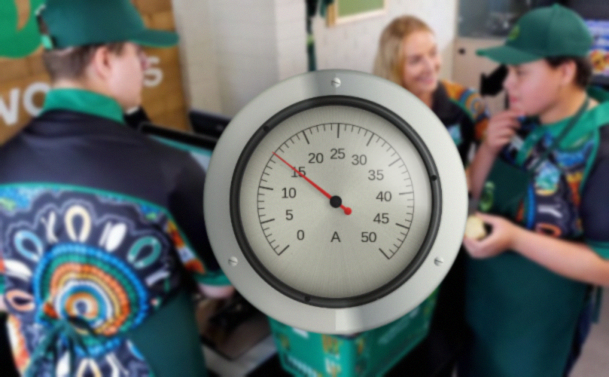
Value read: 15 A
